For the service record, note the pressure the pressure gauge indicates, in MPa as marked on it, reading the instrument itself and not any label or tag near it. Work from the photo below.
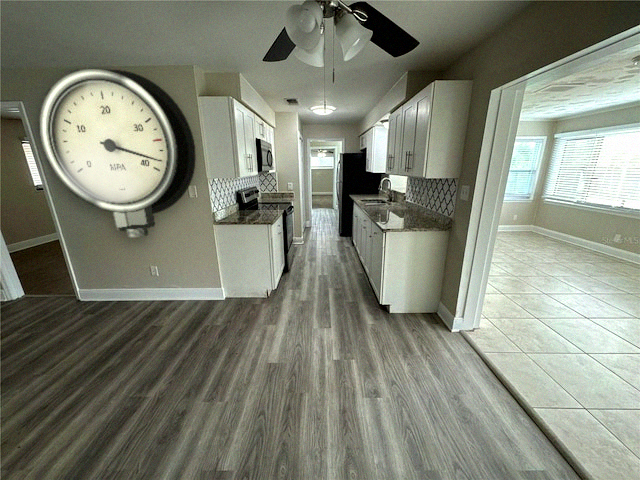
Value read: 38 MPa
